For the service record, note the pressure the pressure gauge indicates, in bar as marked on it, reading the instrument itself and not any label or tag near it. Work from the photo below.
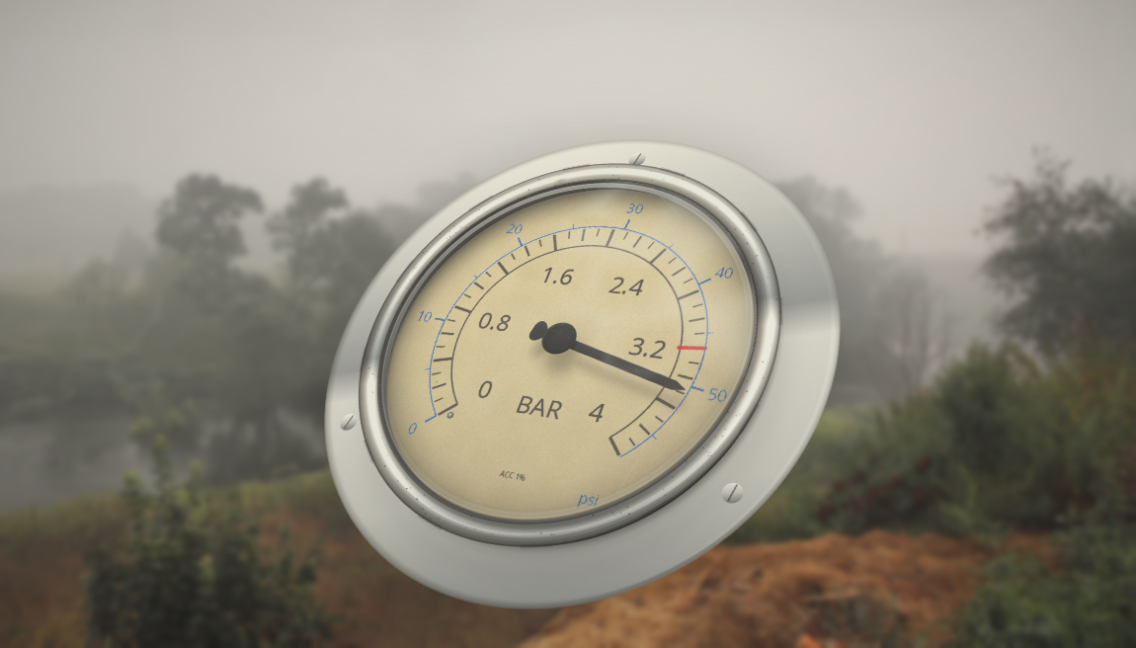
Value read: 3.5 bar
